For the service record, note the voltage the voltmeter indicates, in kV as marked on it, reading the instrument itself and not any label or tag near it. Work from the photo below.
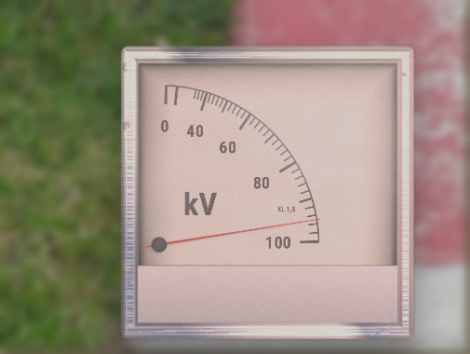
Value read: 95 kV
